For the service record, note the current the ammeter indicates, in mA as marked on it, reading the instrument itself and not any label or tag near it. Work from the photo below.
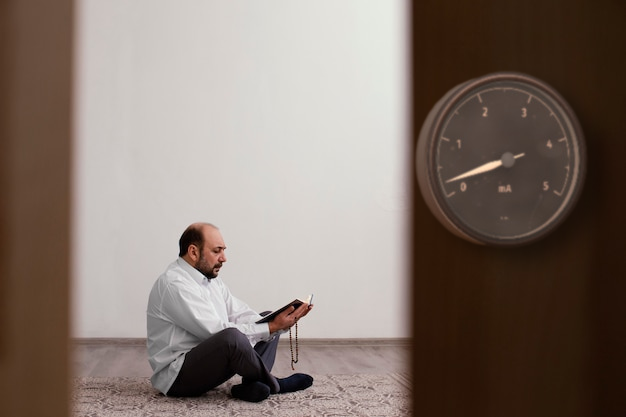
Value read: 0.25 mA
